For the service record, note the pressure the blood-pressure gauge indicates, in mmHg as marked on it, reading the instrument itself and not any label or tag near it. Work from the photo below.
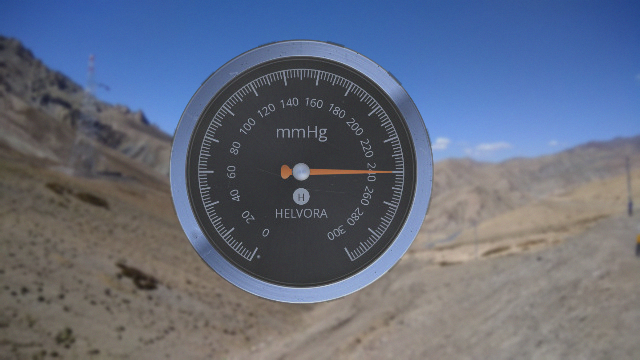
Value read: 240 mmHg
